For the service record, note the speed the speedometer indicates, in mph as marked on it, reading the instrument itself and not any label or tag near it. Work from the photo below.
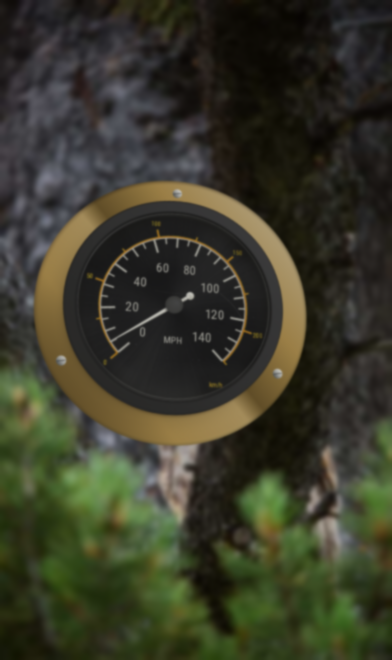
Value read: 5 mph
